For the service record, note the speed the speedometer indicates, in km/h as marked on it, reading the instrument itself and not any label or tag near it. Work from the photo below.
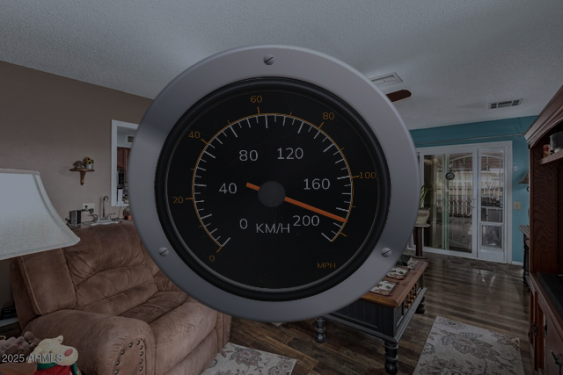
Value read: 185 km/h
